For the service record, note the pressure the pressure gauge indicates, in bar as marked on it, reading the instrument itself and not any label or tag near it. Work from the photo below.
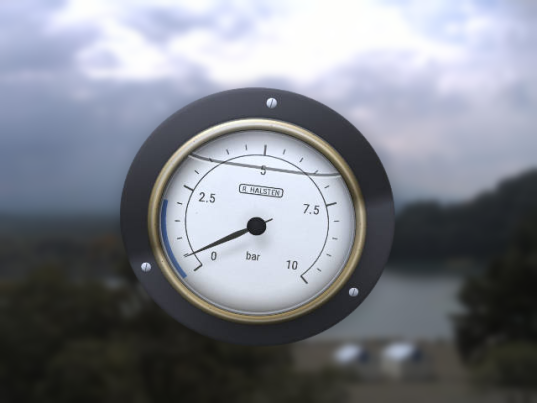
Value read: 0.5 bar
